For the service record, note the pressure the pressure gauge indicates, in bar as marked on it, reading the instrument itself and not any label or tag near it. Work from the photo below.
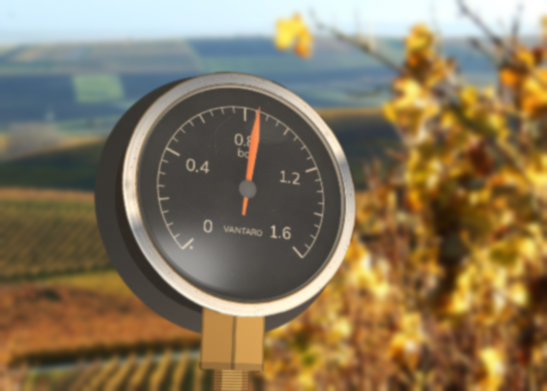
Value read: 0.85 bar
